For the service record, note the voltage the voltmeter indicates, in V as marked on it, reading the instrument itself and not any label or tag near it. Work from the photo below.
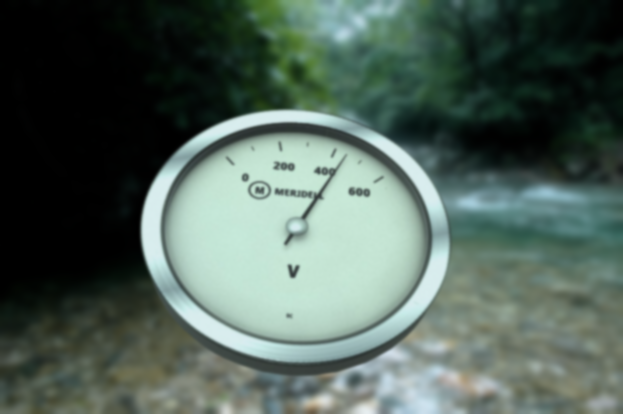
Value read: 450 V
